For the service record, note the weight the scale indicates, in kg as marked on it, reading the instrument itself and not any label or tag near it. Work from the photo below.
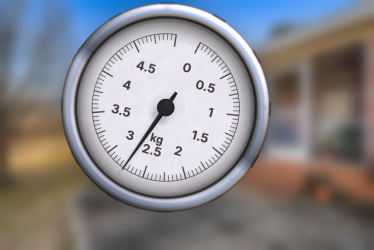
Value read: 2.75 kg
